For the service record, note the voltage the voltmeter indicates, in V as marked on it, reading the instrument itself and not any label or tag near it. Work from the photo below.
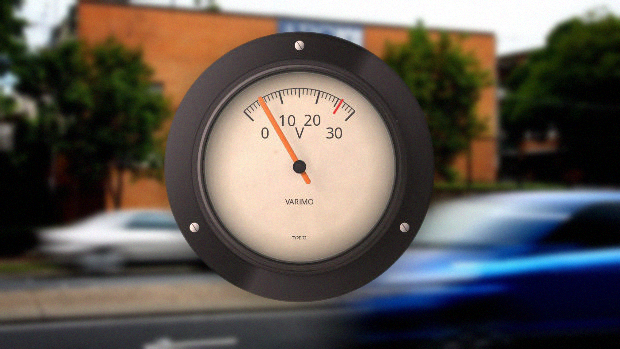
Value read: 5 V
